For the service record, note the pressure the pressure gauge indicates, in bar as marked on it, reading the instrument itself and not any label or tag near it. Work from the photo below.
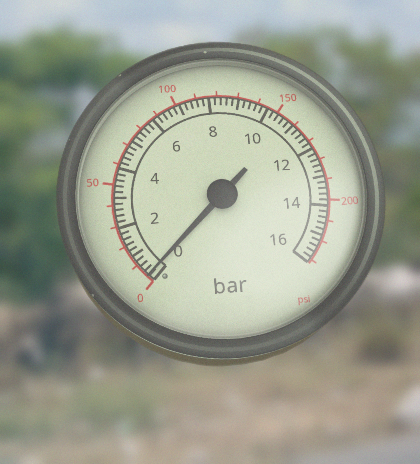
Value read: 0.2 bar
